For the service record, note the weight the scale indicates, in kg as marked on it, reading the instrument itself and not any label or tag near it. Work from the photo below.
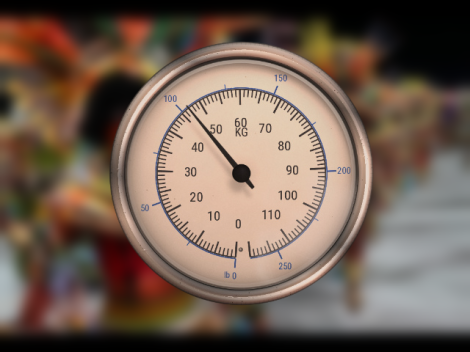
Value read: 47 kg
